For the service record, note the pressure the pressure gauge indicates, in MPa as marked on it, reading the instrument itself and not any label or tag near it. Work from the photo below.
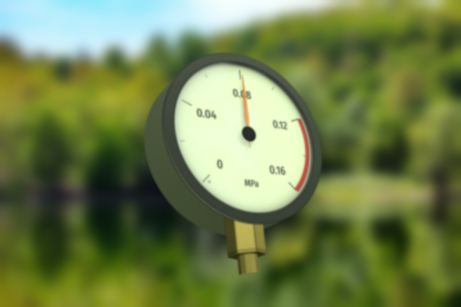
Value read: 0.08 MPa
